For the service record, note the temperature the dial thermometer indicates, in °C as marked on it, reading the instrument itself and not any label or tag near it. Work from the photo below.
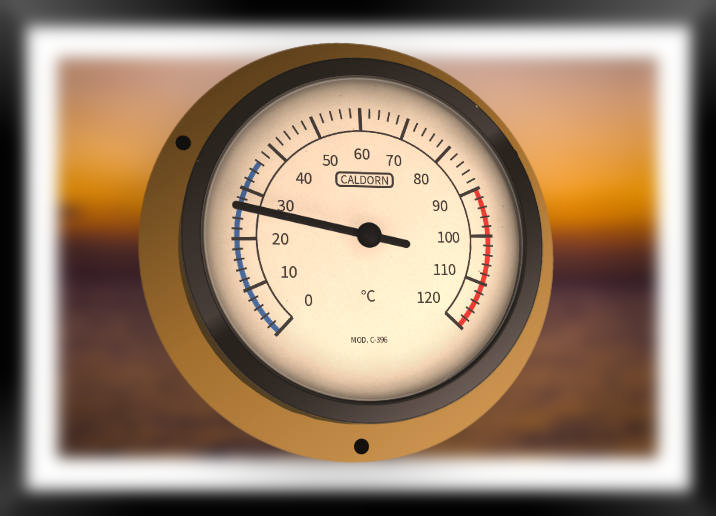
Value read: 26 °C
